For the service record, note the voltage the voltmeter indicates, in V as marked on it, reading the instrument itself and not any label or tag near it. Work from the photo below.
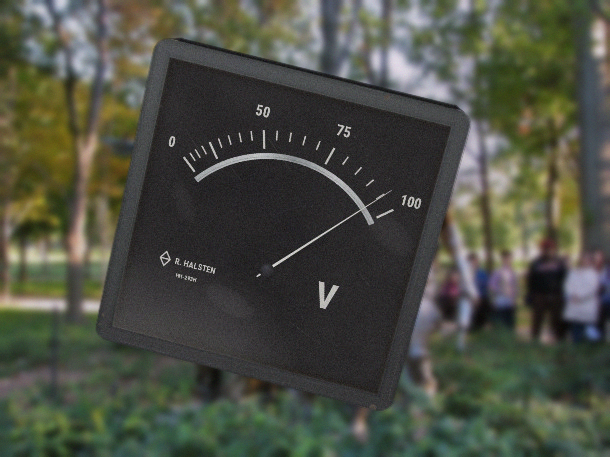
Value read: 95 V
